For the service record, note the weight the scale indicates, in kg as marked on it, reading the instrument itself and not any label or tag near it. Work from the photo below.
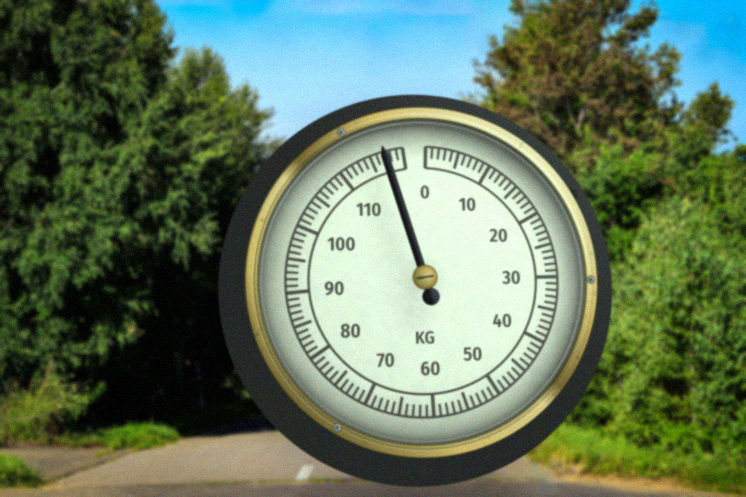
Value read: 117 kg
